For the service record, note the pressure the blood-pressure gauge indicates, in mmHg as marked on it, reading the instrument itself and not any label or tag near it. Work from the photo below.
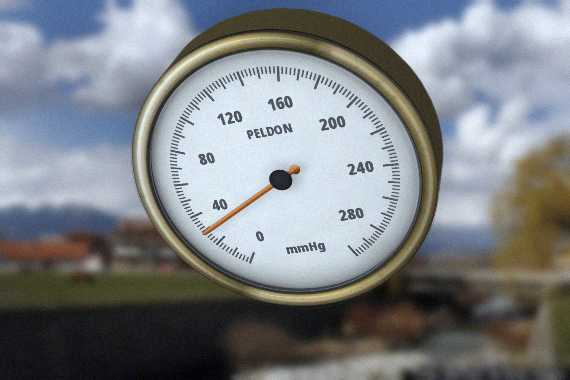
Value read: 30 mmHg
